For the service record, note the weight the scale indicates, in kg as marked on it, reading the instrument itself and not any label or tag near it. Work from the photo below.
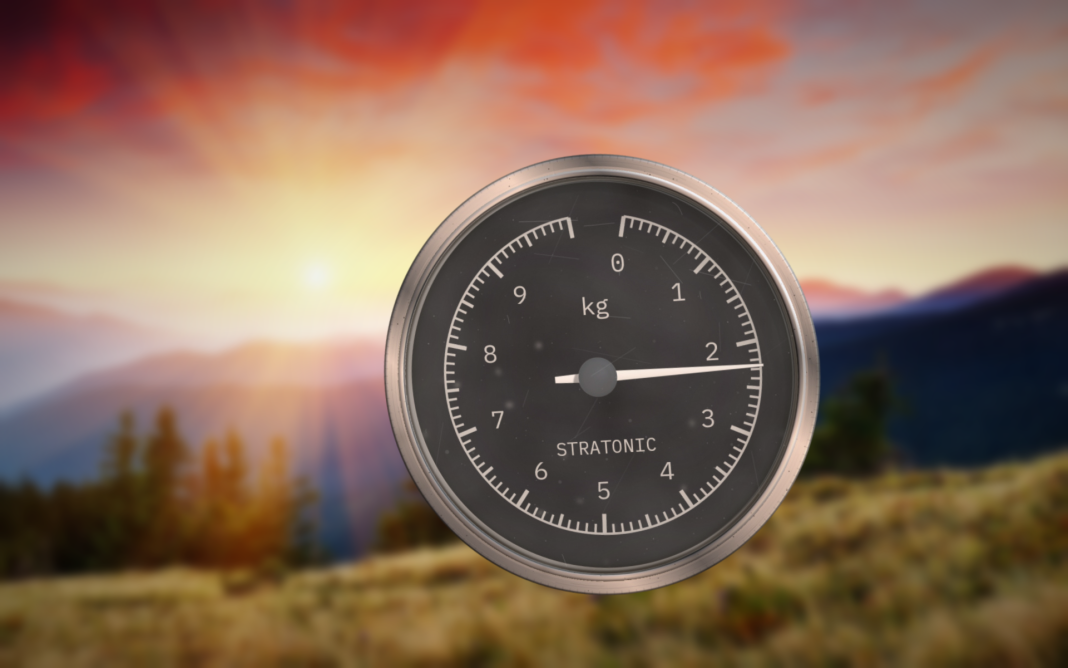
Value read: 2.25 kg
